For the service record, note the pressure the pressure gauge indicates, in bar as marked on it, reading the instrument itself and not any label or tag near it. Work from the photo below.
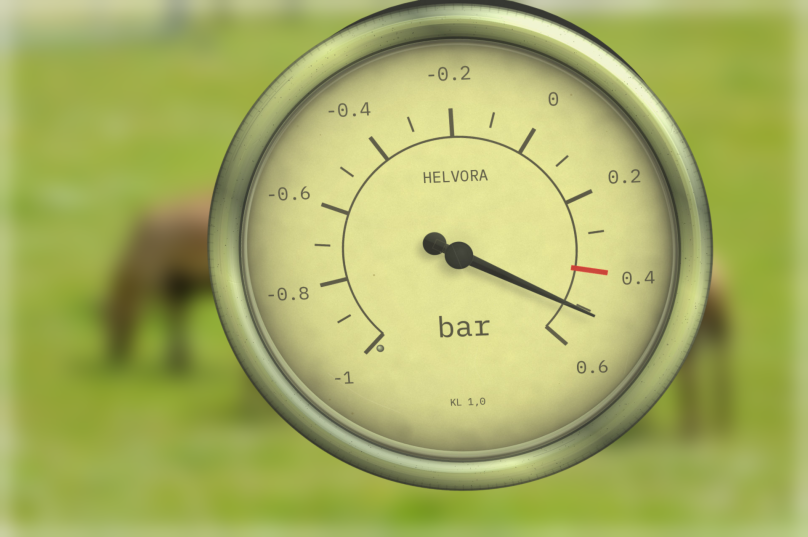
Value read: 0.5 bar
